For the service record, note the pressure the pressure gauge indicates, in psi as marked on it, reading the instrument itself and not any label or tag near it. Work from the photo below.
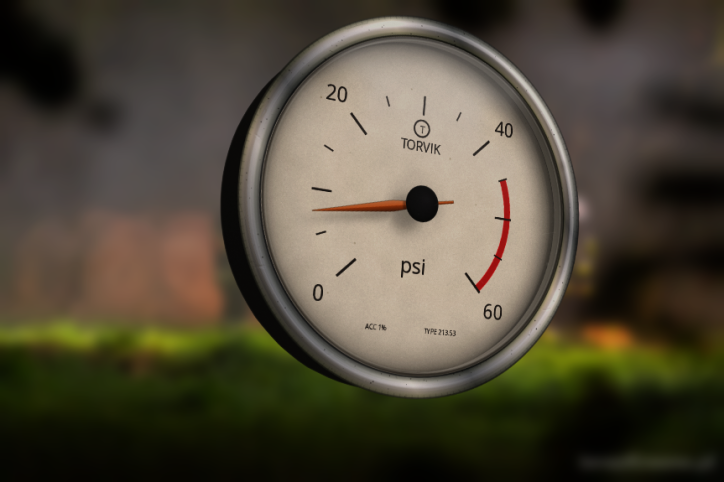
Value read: 7.5 psi
